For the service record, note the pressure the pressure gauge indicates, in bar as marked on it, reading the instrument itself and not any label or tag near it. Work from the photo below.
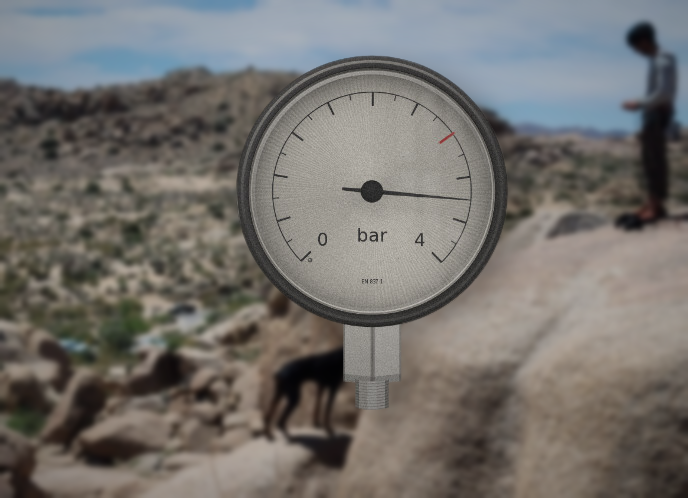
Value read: 3.4 bar
